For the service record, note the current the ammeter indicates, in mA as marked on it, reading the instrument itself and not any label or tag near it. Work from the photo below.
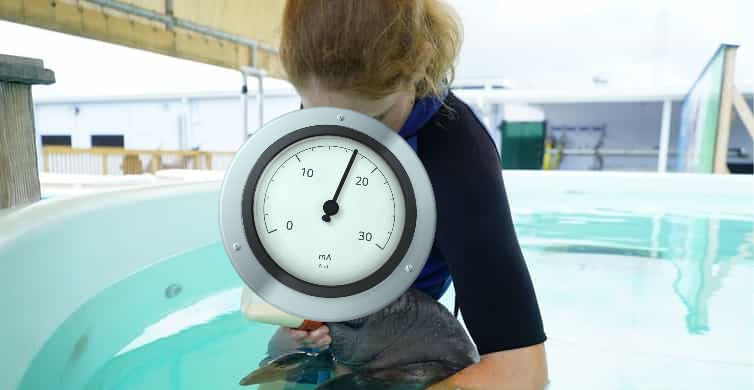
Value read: 17 mA
